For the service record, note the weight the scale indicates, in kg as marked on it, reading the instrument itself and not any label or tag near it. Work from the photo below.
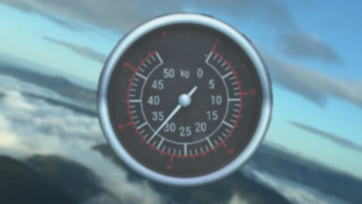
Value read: 32 kg
